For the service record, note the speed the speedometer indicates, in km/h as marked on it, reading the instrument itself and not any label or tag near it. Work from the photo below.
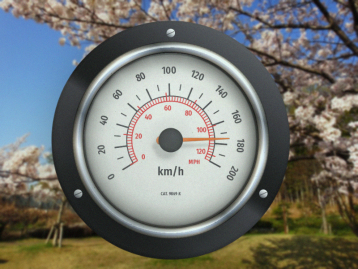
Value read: 175 km/h
